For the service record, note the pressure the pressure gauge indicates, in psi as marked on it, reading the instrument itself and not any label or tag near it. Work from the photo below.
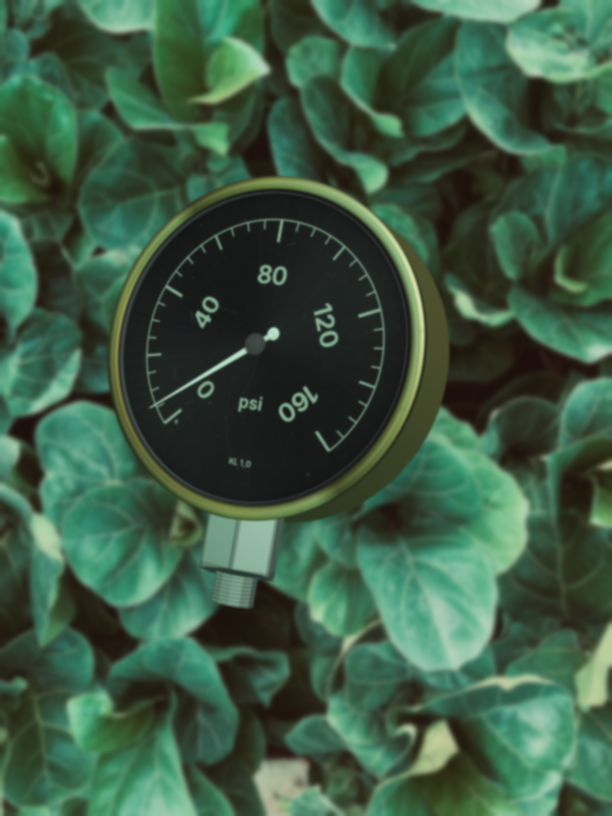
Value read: 5 psi
